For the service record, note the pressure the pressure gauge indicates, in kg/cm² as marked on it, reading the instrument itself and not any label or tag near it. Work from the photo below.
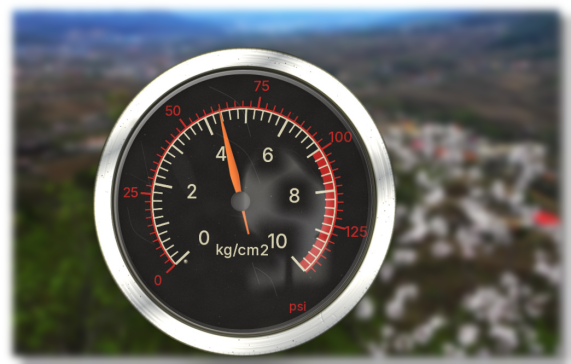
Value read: 4.4 kg/cm²
